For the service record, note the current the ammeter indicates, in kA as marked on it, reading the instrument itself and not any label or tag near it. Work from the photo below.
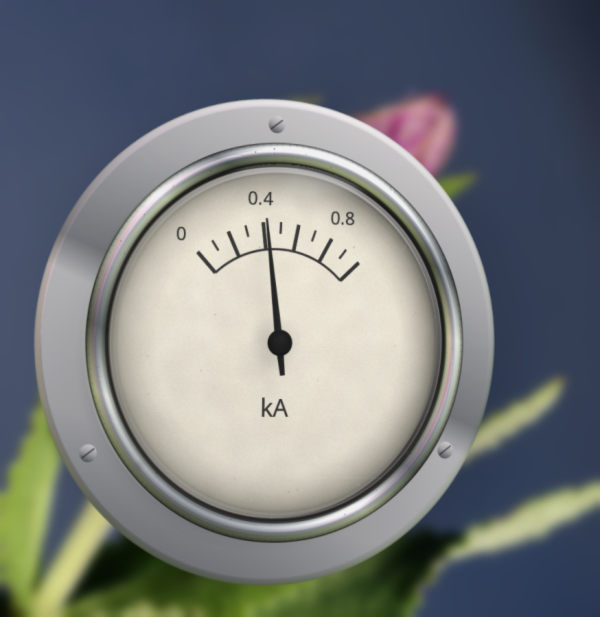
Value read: 0.4 kA
